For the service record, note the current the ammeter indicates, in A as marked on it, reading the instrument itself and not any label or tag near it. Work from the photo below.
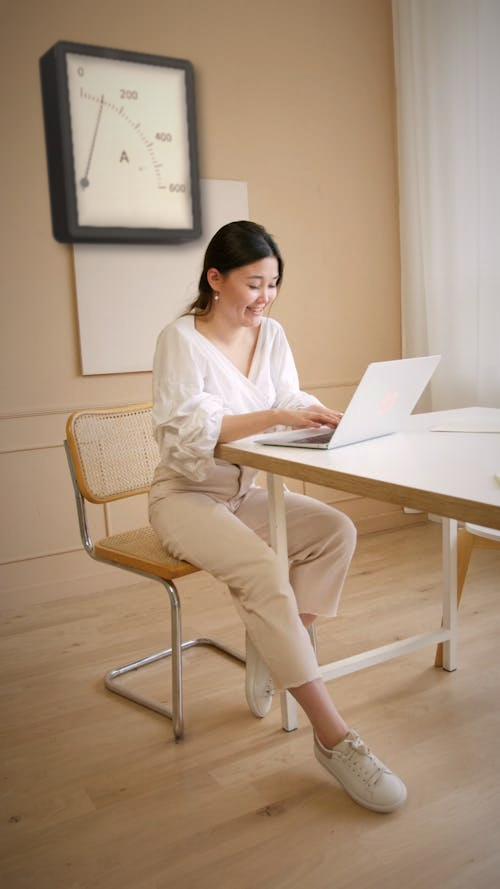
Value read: 100 A
